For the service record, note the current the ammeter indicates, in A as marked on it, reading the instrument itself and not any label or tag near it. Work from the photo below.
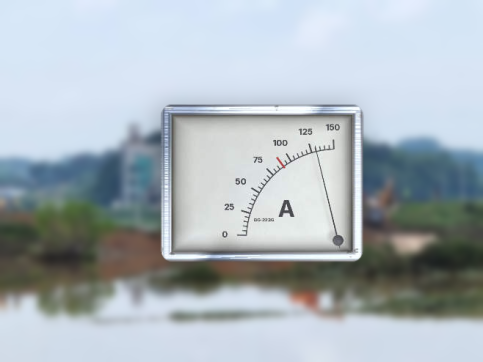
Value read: 130 A
